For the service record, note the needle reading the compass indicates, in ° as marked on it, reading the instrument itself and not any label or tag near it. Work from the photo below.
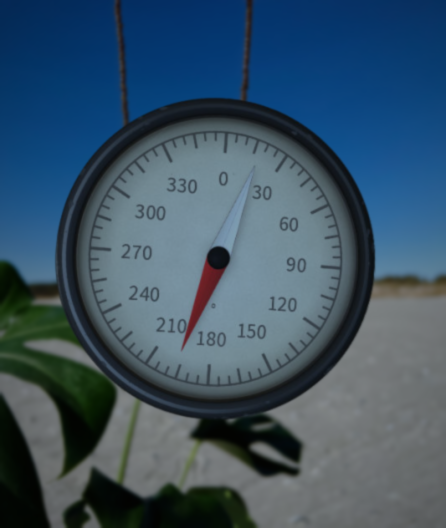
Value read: 197.5 °
